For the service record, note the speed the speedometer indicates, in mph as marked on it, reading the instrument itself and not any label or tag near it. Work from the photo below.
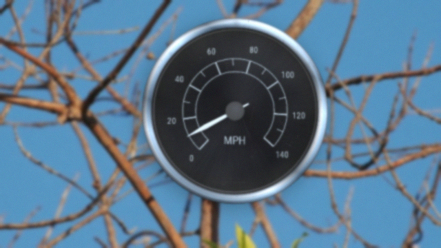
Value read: 10 mph
